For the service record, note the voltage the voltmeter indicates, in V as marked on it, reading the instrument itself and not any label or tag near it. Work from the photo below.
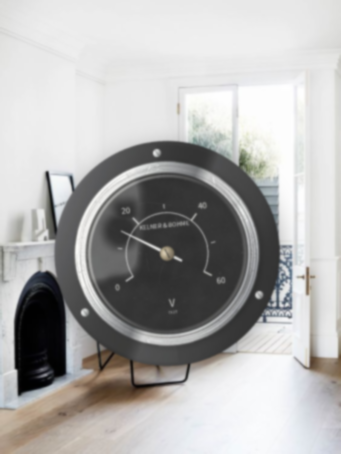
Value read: 15 V
